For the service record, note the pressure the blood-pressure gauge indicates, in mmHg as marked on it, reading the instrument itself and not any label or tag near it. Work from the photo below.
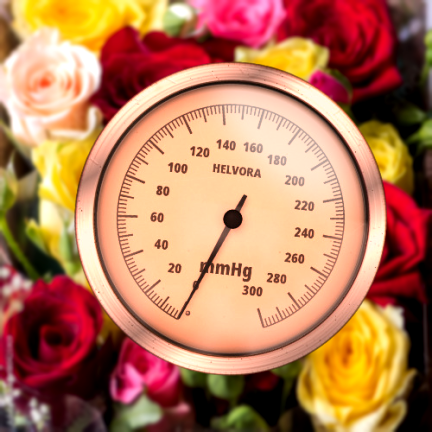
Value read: 0 mmHg
